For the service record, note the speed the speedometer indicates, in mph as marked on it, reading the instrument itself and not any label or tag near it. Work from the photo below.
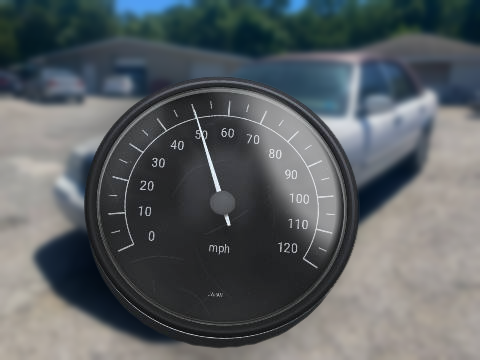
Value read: 50 mph
